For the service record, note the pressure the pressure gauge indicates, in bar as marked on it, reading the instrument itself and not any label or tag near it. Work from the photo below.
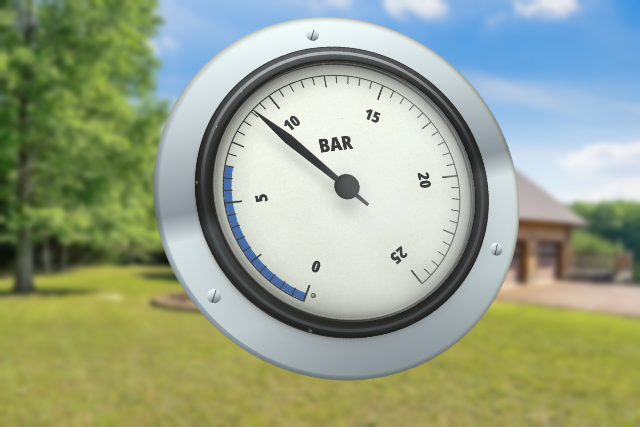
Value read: 9 bar
